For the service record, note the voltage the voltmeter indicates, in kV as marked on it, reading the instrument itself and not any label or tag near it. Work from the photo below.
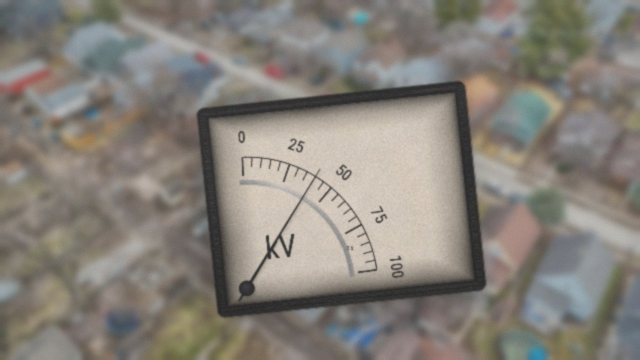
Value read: 40 kV
